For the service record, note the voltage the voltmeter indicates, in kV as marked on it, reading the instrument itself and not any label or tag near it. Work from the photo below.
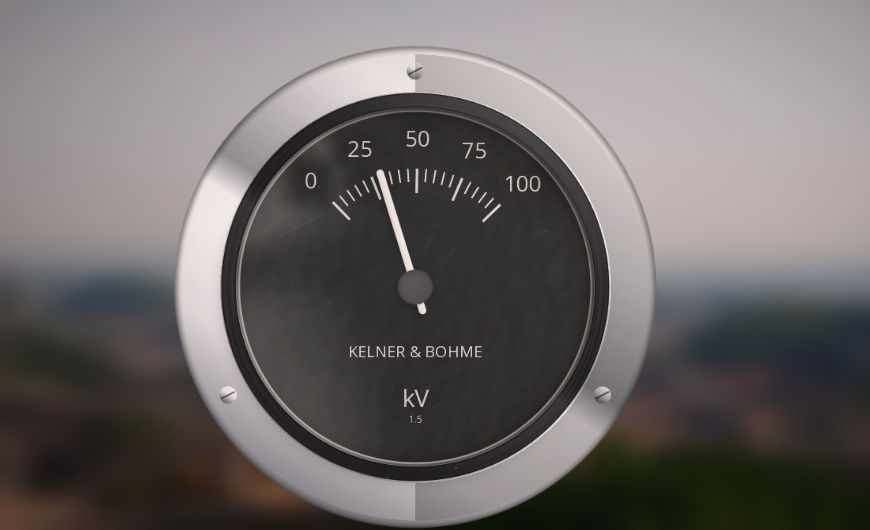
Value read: 30 kV
